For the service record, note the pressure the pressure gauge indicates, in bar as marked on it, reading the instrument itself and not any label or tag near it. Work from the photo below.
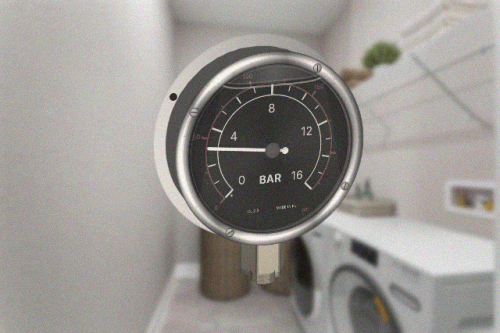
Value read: 3 bar
